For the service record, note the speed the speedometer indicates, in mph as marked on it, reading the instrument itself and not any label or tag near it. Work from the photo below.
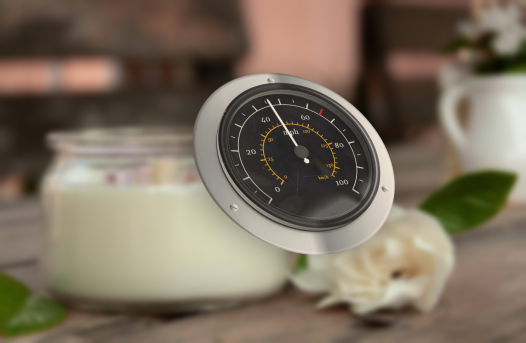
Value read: 45 mph
